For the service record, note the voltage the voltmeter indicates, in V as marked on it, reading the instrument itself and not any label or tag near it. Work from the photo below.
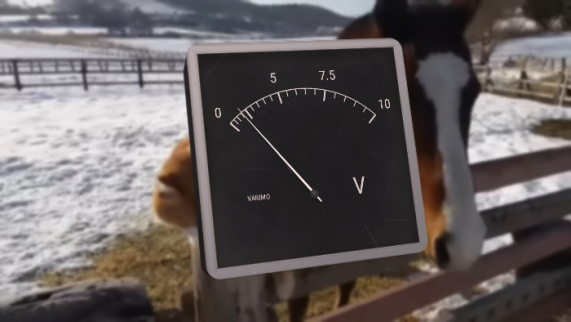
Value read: 2 V
